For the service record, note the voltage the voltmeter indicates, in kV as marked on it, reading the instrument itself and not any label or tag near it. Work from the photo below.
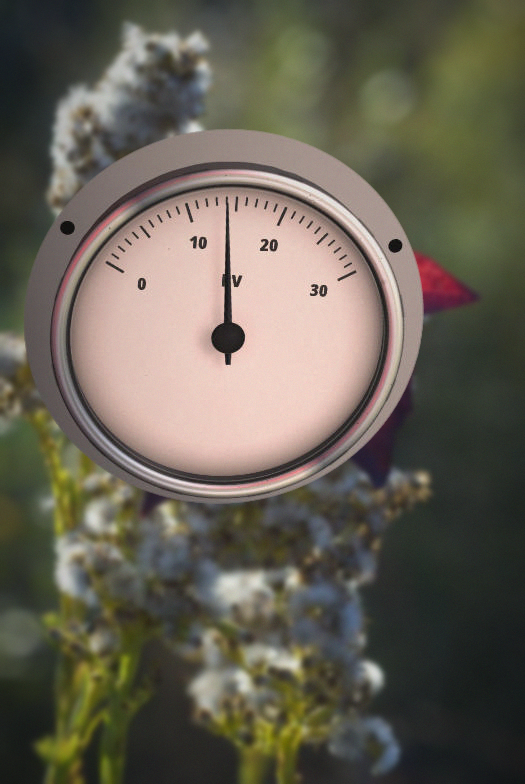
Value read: 14 kV
